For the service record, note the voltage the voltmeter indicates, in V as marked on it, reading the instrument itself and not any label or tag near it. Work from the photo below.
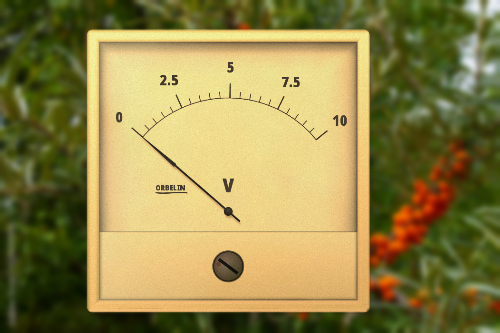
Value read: 0 V
